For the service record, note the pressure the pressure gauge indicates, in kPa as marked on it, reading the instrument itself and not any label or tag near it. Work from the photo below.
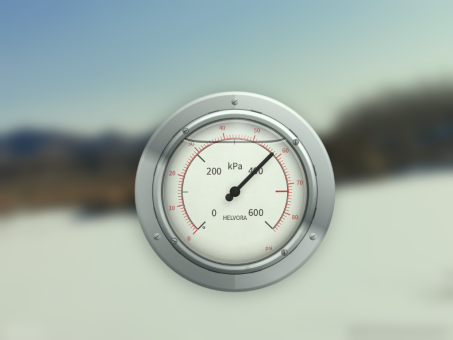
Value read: 400 kPa
